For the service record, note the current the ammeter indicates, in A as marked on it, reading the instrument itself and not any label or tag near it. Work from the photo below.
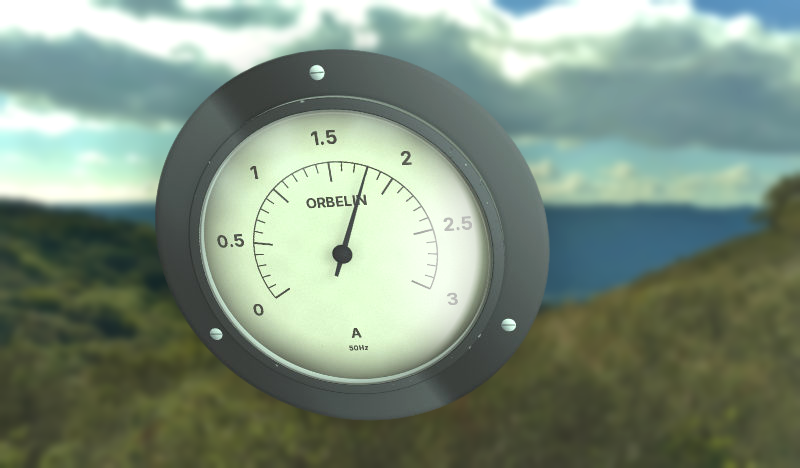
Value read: 1.8 A
